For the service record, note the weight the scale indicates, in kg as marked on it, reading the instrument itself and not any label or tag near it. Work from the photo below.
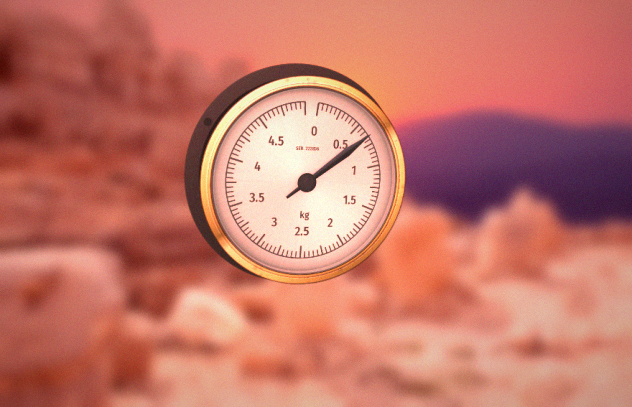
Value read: 0.65 kg
